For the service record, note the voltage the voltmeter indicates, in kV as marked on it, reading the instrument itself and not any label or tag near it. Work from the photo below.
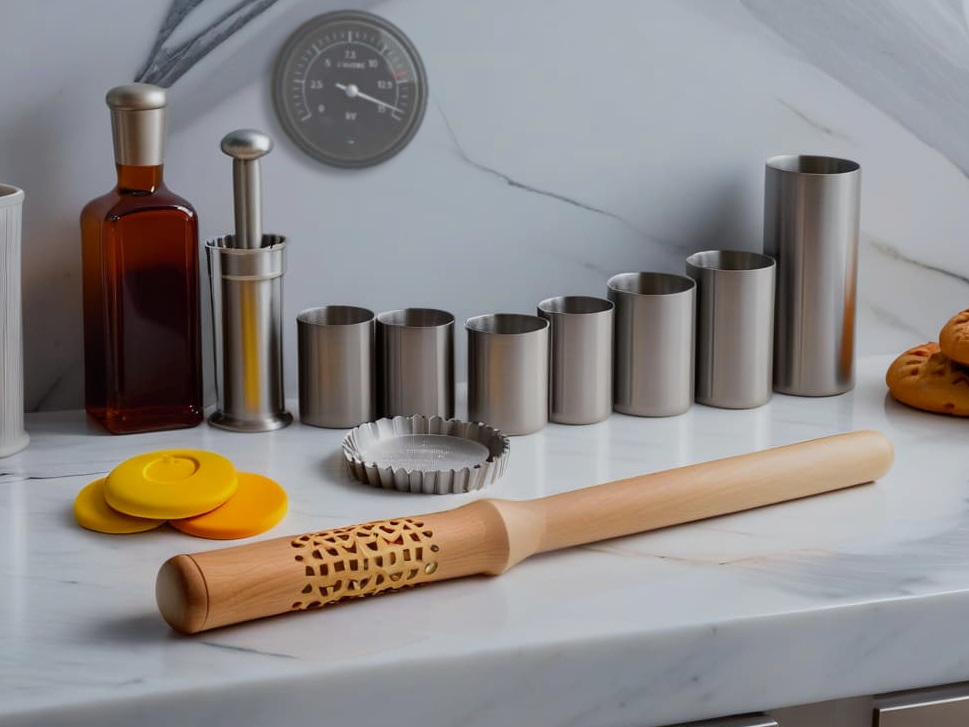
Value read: 14.5 kV
